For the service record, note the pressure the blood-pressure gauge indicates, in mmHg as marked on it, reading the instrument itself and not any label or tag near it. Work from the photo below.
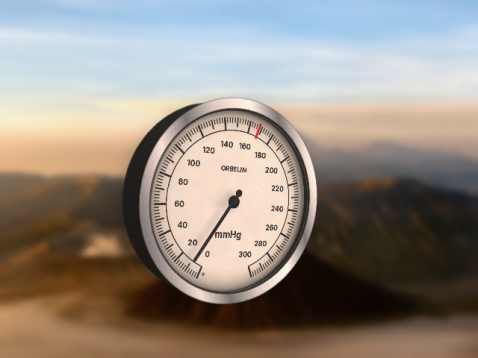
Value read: 10 mmHg
